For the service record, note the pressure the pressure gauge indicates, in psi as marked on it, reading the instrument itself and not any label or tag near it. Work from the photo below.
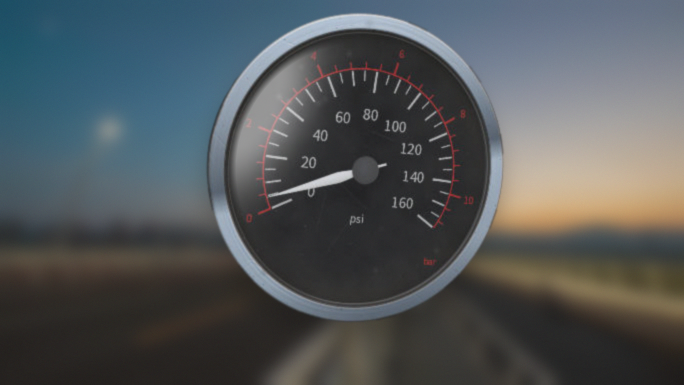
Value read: 5 psi
